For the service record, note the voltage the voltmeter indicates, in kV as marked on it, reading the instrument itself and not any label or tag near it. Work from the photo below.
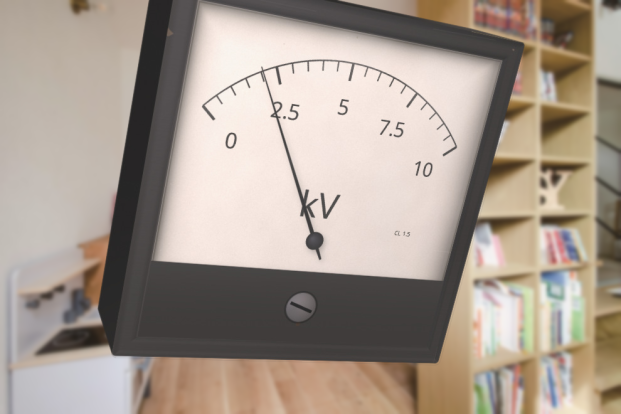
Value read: 2 kV
